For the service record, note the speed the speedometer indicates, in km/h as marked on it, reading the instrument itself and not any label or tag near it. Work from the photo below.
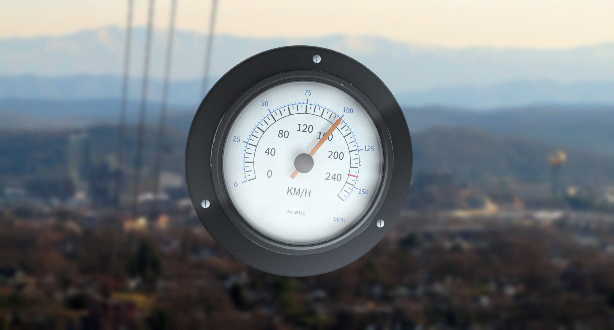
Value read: 160 km/h
